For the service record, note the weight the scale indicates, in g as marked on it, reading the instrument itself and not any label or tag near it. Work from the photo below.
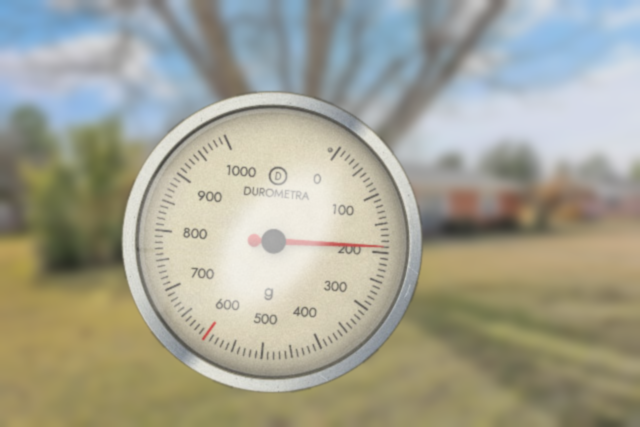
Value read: 190 g
